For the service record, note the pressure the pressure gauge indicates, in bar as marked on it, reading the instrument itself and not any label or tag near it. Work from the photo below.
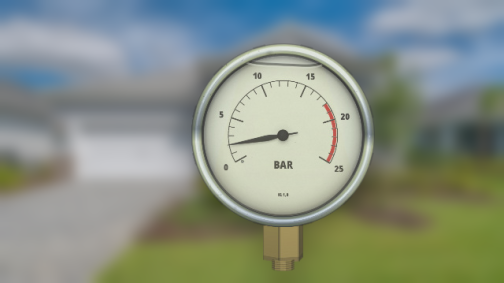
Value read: 2 bar
